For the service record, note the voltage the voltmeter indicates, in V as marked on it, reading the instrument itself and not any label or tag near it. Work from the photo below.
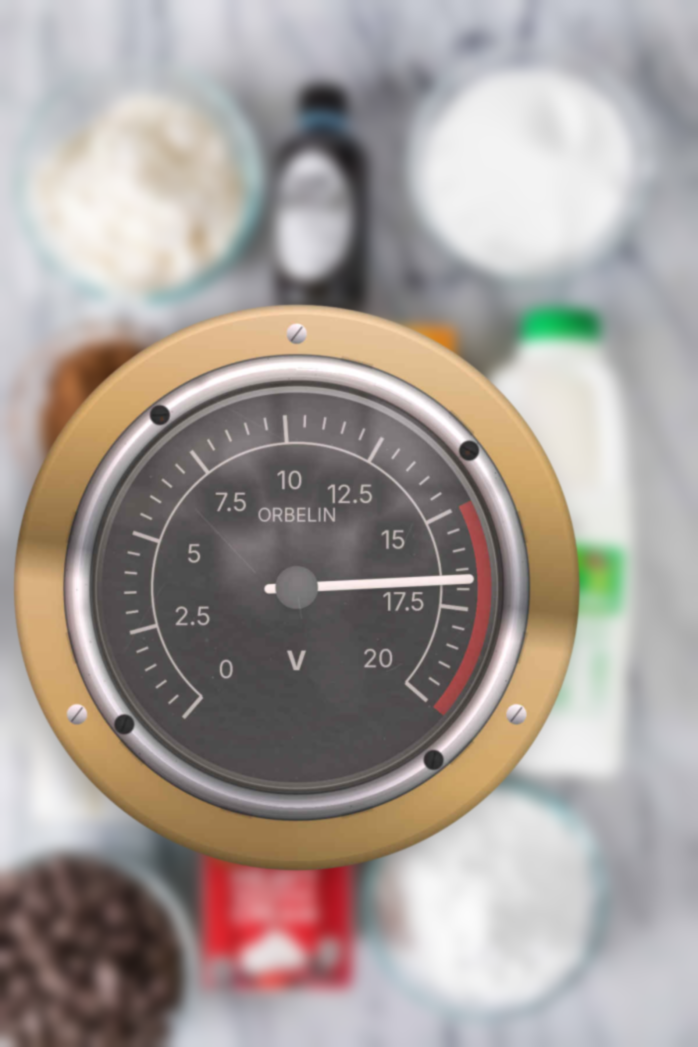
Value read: 16.75 V
